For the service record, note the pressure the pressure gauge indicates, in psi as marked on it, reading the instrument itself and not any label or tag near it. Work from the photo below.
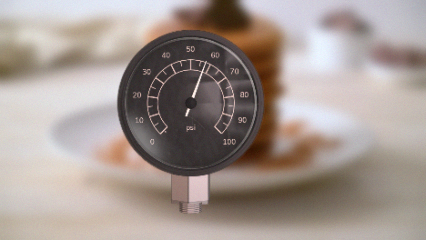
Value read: 57.5 psi
